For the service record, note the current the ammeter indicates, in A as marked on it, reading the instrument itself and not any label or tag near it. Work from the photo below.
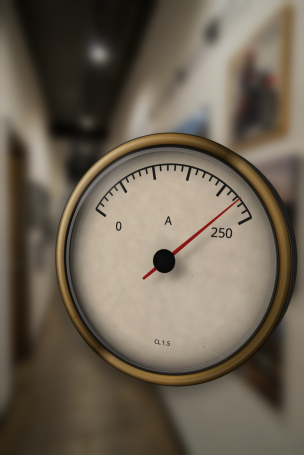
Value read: 225 A
